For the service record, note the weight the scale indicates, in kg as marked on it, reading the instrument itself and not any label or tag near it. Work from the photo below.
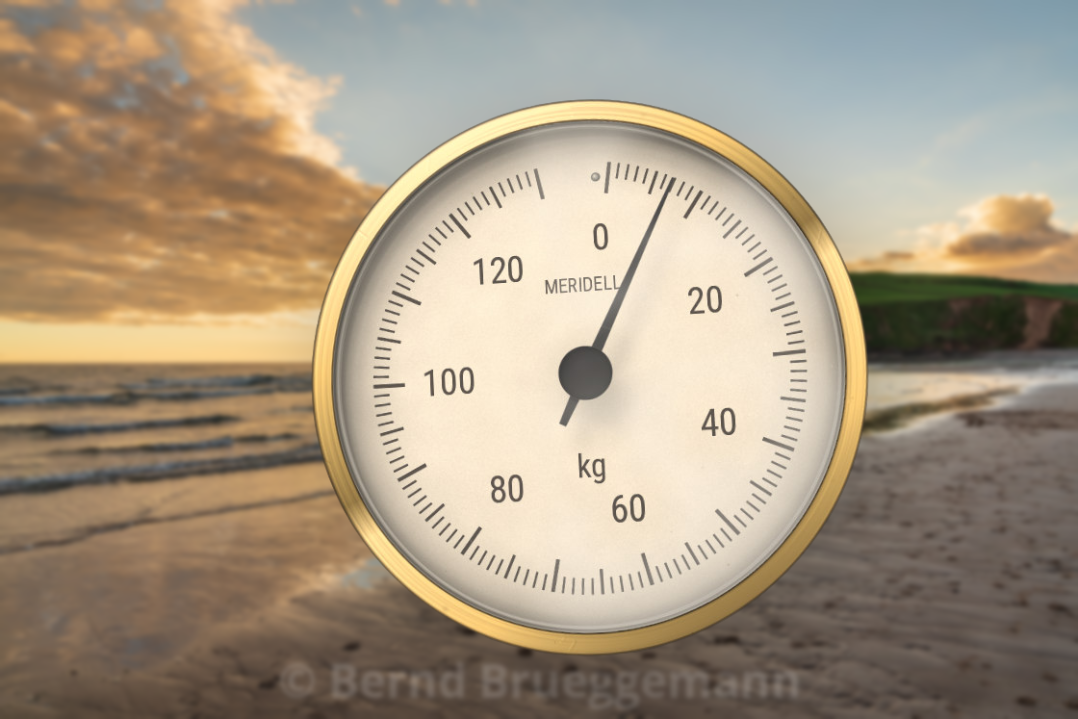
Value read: 7 kg
